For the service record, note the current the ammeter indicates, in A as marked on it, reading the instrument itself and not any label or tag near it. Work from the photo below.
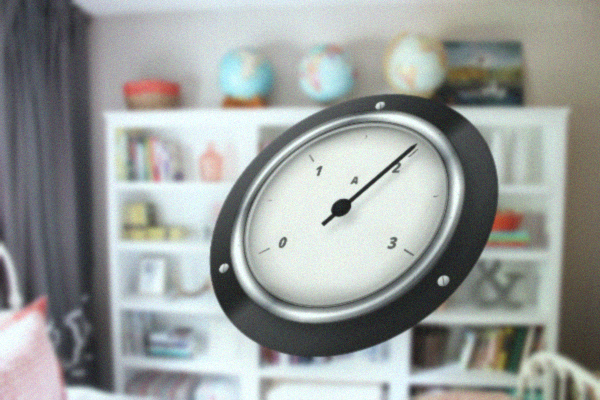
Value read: 2 A
